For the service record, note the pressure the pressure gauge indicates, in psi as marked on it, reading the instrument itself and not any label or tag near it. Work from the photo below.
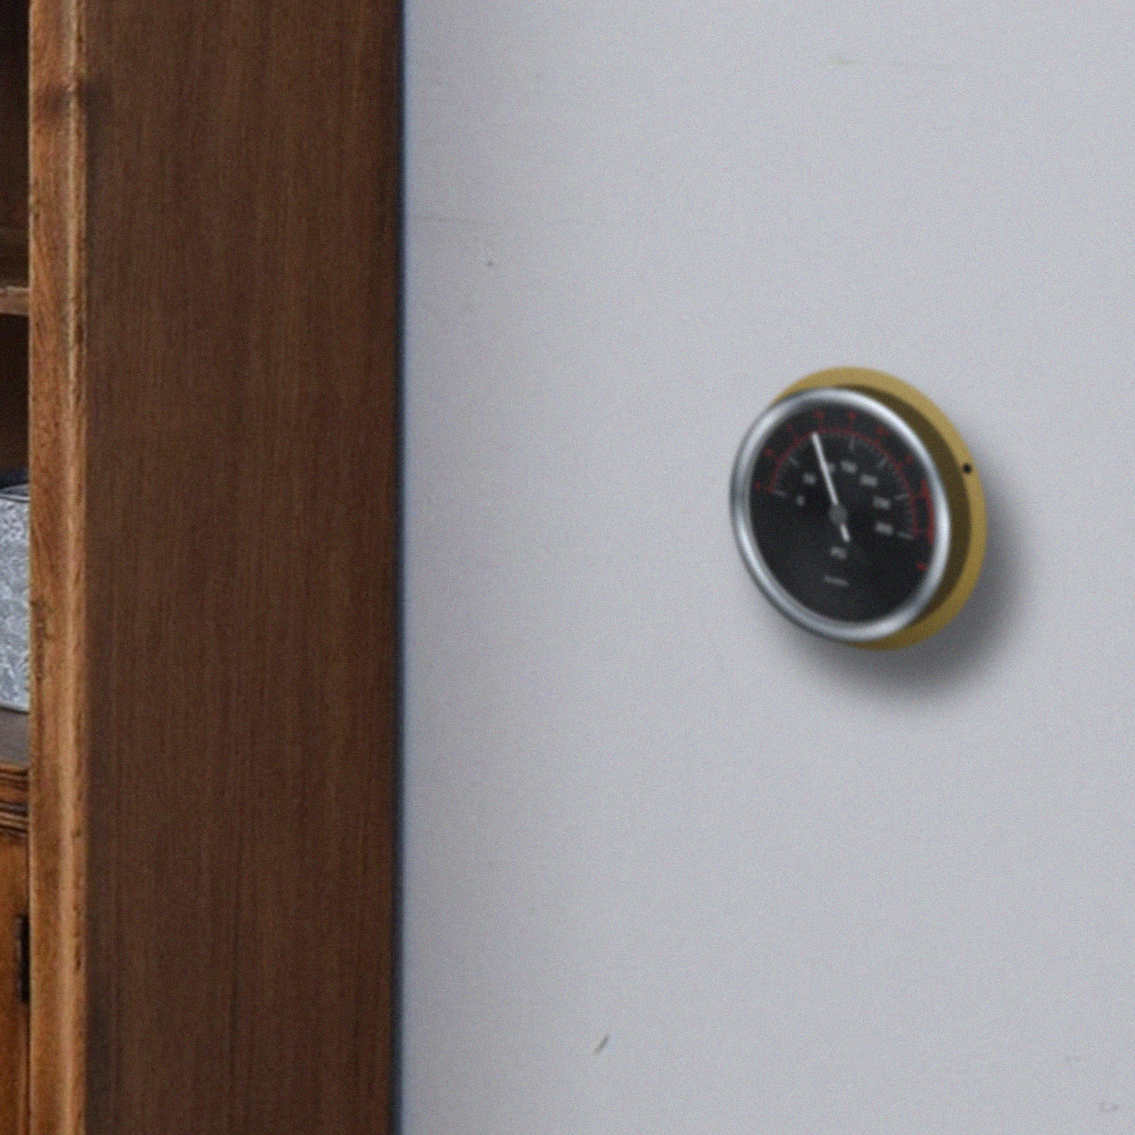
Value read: 100 psi
